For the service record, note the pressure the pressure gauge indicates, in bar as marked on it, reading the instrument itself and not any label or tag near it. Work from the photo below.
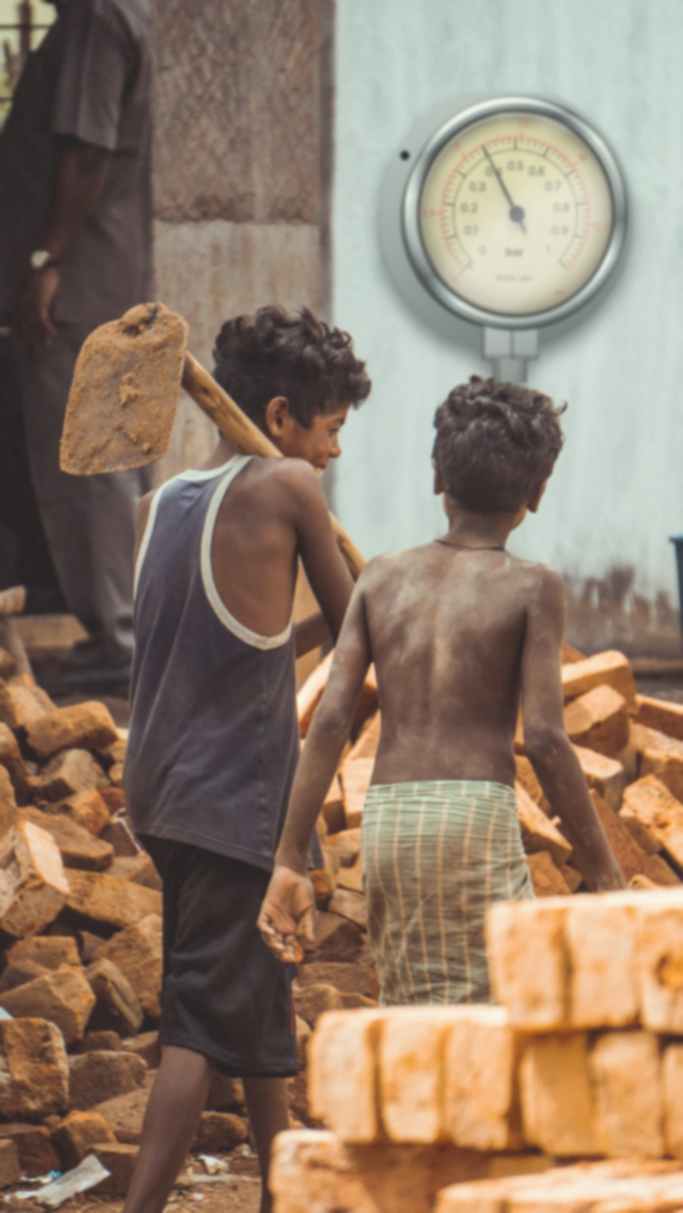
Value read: 0.4 bar
